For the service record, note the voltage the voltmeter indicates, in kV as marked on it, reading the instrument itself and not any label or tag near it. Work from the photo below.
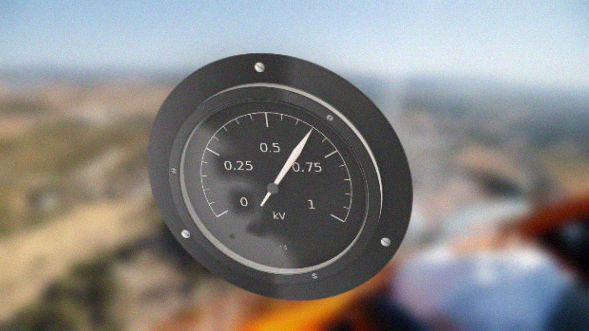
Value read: 0.65 kV
